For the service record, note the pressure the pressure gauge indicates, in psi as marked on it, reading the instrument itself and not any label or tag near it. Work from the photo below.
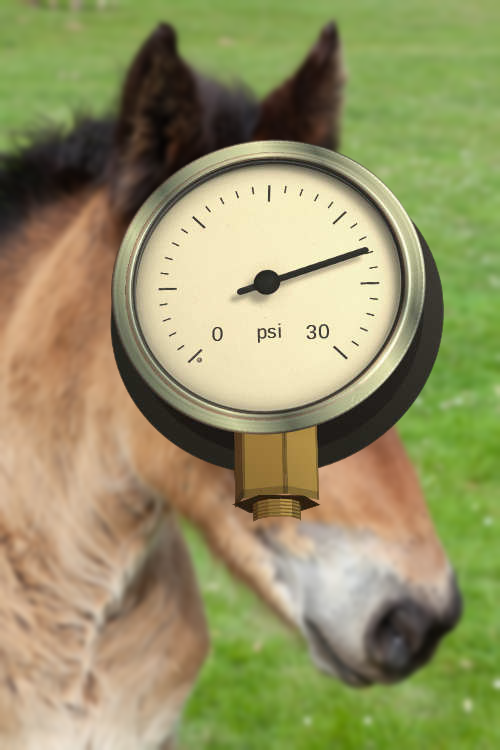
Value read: 23 psi
